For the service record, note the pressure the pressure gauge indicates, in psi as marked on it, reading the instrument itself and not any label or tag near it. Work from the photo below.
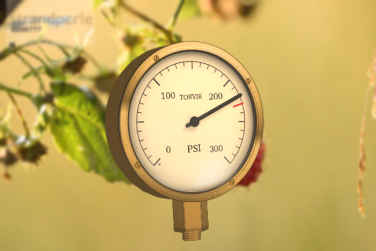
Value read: 220 psi
